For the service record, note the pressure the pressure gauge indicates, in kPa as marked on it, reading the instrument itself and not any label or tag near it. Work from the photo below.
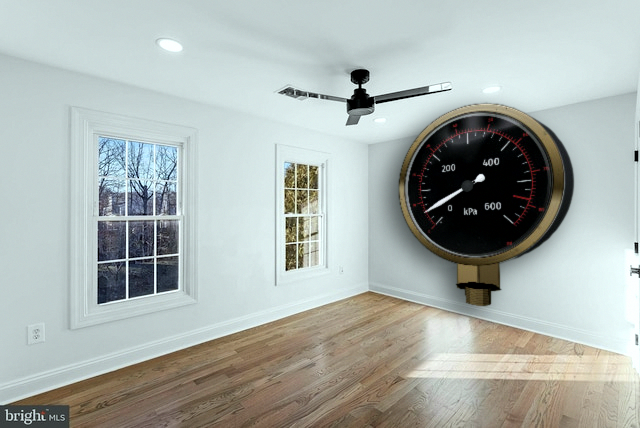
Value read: 40 kPa
